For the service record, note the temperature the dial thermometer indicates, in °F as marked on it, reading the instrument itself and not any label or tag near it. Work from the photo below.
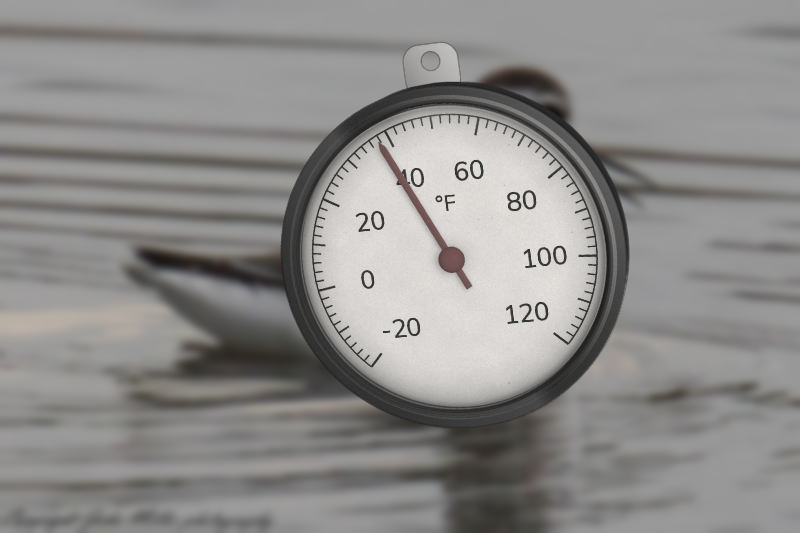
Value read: 38 °F
